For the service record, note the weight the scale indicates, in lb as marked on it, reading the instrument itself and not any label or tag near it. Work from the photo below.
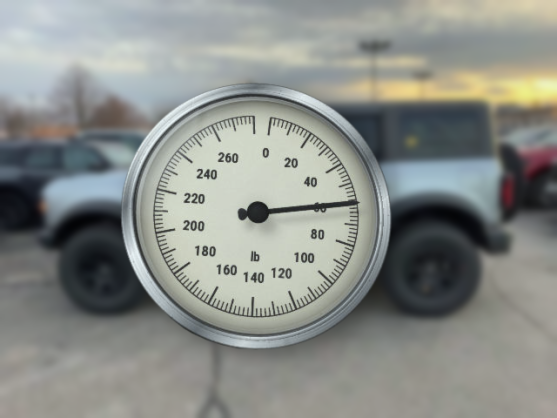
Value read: 60 lb
